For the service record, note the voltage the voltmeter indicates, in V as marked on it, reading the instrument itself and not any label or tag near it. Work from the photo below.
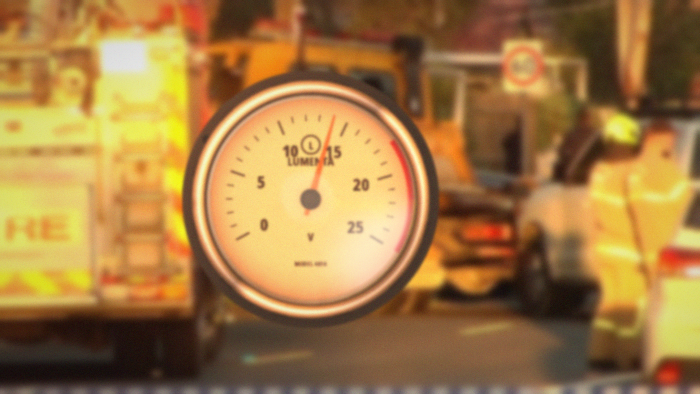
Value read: 14 V
